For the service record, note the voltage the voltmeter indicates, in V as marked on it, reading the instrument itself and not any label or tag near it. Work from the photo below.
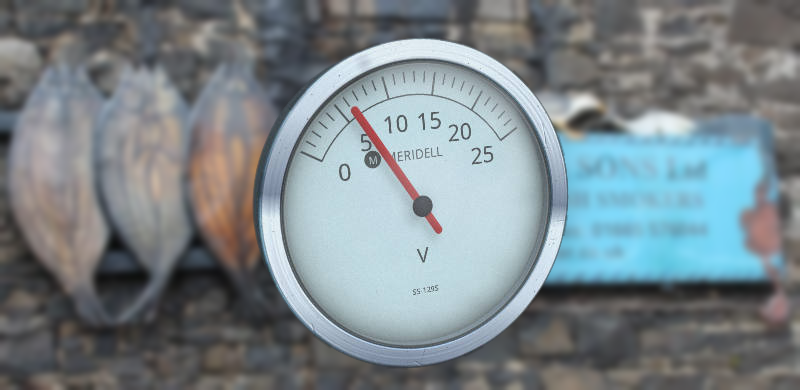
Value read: 6 V
